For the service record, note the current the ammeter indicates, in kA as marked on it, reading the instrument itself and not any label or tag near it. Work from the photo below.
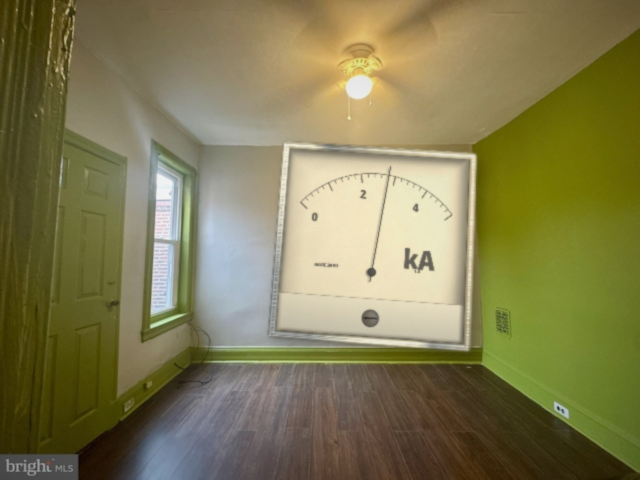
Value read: 2.8 kA
